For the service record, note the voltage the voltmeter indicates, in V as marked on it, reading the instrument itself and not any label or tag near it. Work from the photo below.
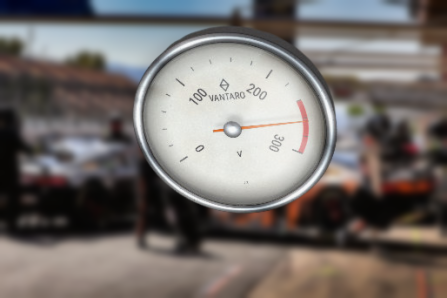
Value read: 260 V
